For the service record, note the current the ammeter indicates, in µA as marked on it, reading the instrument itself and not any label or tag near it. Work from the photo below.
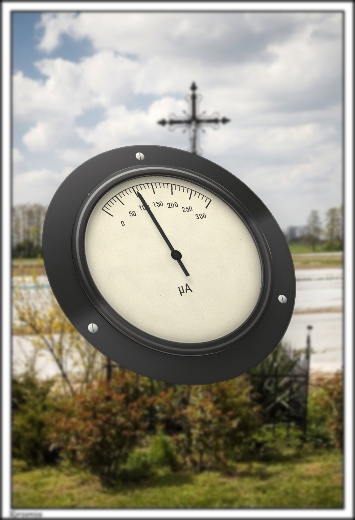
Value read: 100 µA
